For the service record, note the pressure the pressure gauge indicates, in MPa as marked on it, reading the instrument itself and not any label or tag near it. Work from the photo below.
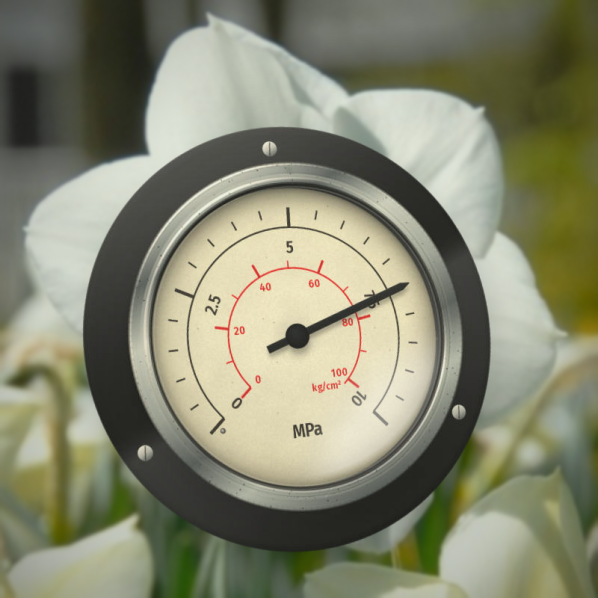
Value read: 7.5 MPa
